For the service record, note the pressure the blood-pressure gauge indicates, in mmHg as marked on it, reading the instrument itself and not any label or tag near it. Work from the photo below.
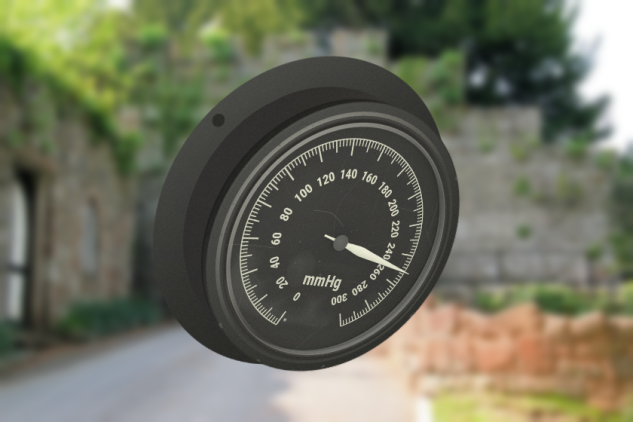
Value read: 250 mmHg
